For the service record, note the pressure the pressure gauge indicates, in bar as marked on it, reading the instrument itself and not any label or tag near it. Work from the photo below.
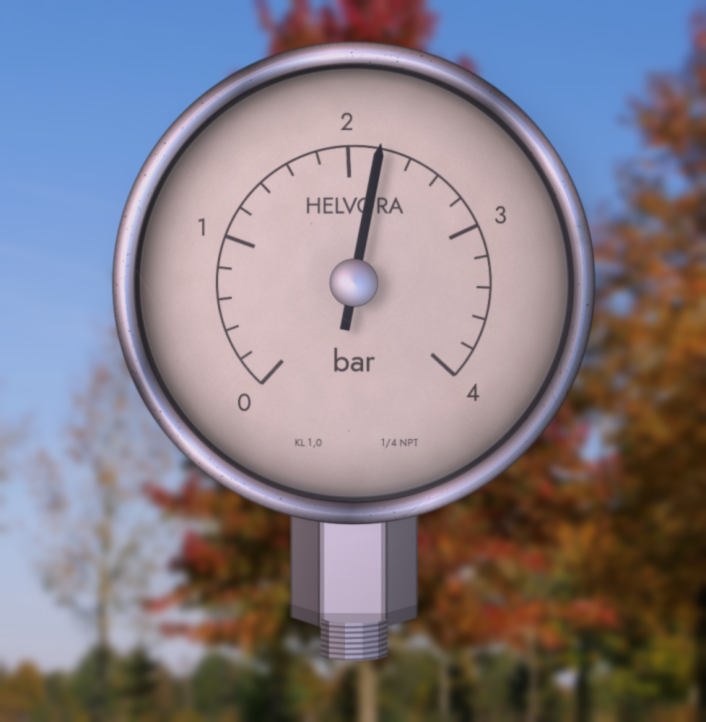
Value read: 2.2 bar
